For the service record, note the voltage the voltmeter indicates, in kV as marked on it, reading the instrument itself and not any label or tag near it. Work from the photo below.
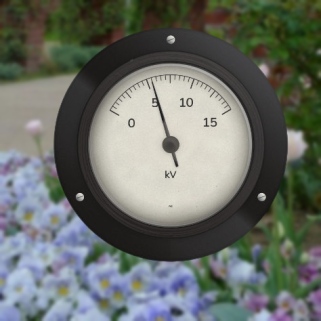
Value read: 5.5 kV
